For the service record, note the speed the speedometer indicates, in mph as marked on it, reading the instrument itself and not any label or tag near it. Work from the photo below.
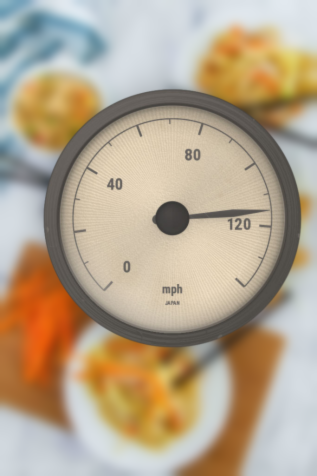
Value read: 115 mph
